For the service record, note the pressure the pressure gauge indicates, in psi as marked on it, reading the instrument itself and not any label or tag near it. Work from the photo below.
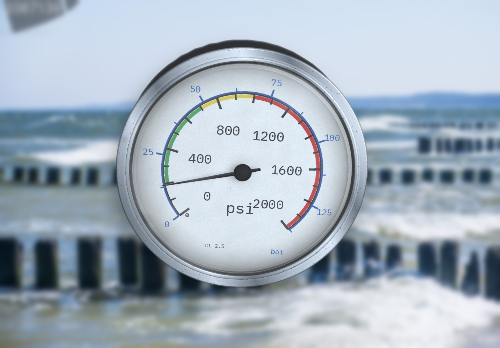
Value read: 200 psi
